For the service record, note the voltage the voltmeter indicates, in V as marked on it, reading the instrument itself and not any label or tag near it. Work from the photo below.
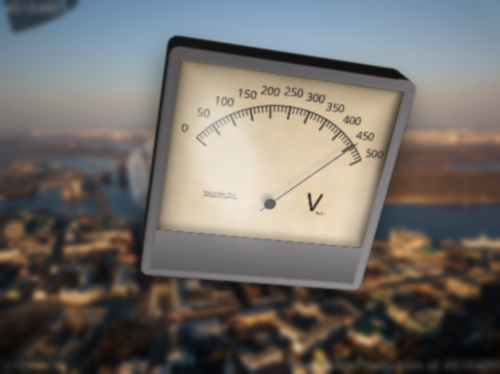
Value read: 450 V
